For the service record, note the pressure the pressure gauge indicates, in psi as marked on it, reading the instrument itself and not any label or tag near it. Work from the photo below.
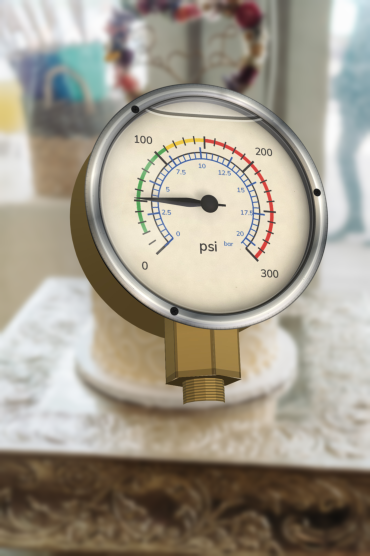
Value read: 50 psi
